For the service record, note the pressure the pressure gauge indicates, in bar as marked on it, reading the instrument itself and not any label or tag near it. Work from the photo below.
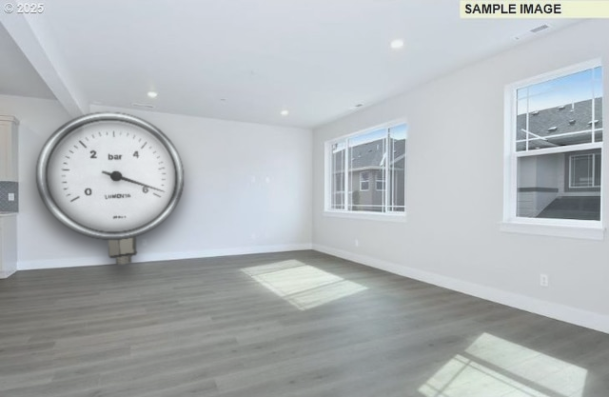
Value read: 5.8 bar
